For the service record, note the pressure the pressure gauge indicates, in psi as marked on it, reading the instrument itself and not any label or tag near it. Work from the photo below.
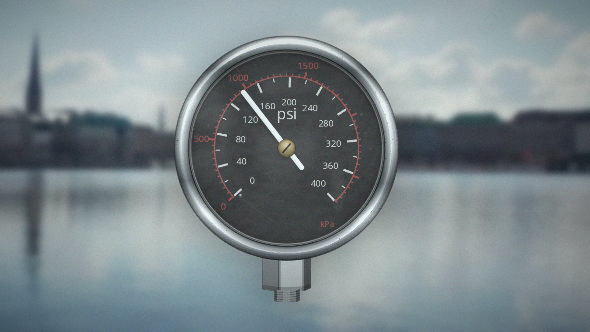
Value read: 140 psi
